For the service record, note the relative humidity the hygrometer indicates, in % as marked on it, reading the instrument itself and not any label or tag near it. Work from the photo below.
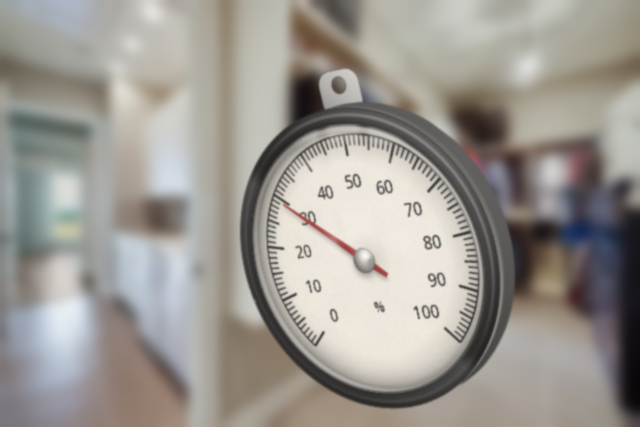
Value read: 30 %
